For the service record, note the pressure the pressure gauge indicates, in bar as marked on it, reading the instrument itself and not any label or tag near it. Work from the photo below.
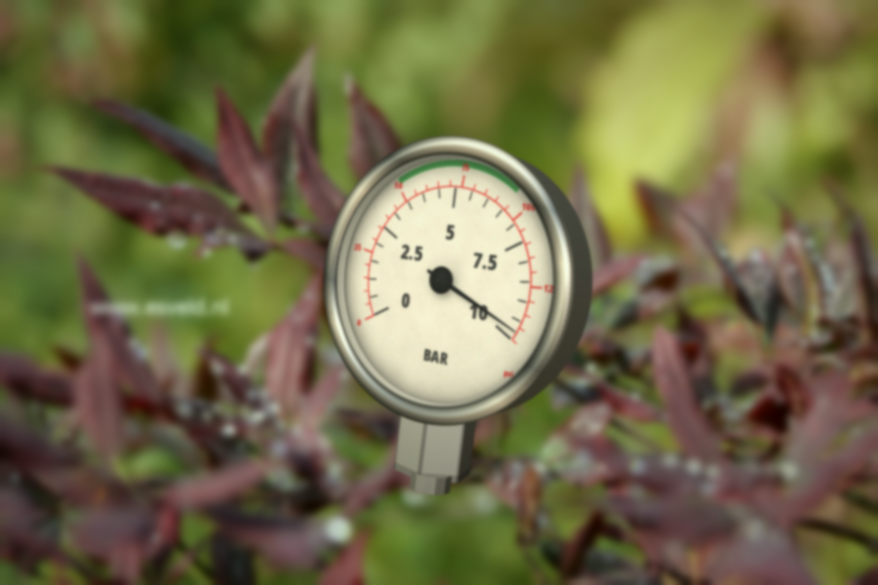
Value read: 9.75 bar
